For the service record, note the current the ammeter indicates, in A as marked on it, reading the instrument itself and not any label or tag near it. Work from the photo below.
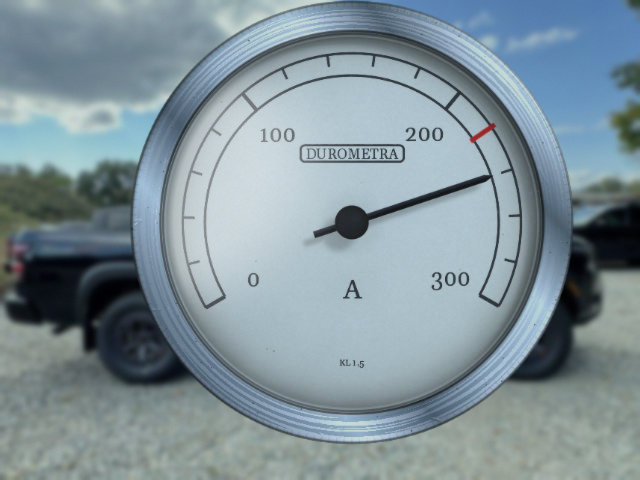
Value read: 240 A
